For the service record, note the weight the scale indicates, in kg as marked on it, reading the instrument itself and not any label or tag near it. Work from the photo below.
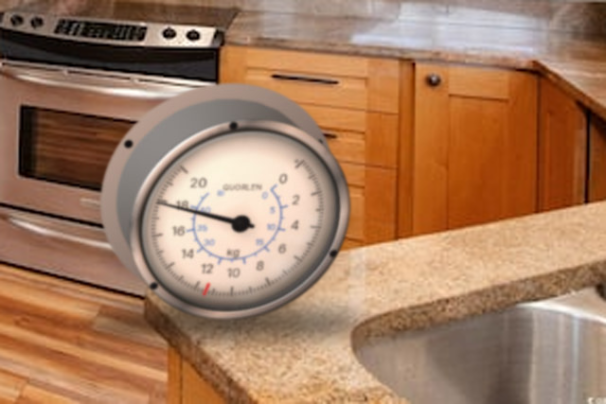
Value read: 18 kg
